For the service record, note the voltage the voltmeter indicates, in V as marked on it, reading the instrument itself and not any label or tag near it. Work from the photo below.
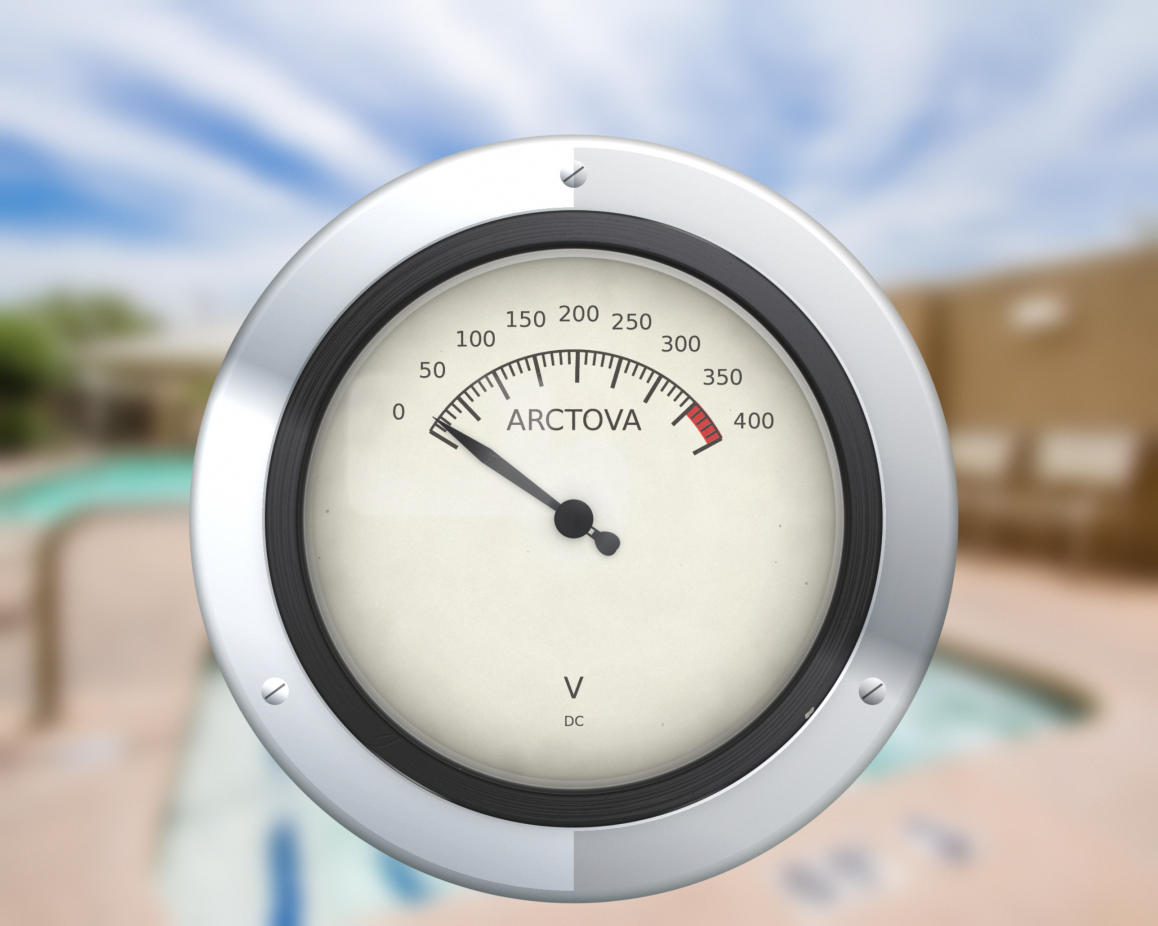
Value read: 15 V
